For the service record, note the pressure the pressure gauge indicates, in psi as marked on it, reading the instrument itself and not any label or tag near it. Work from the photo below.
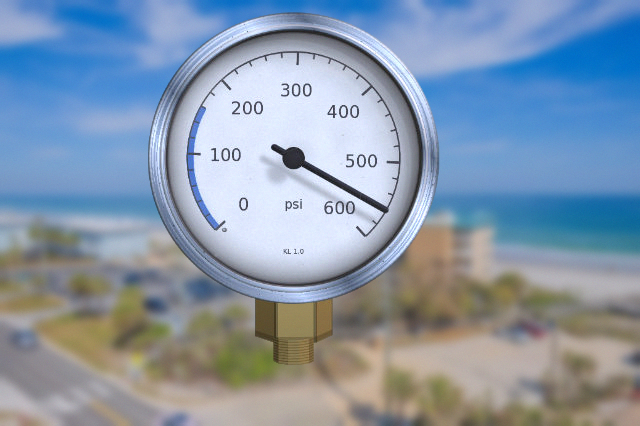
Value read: 560 psi
